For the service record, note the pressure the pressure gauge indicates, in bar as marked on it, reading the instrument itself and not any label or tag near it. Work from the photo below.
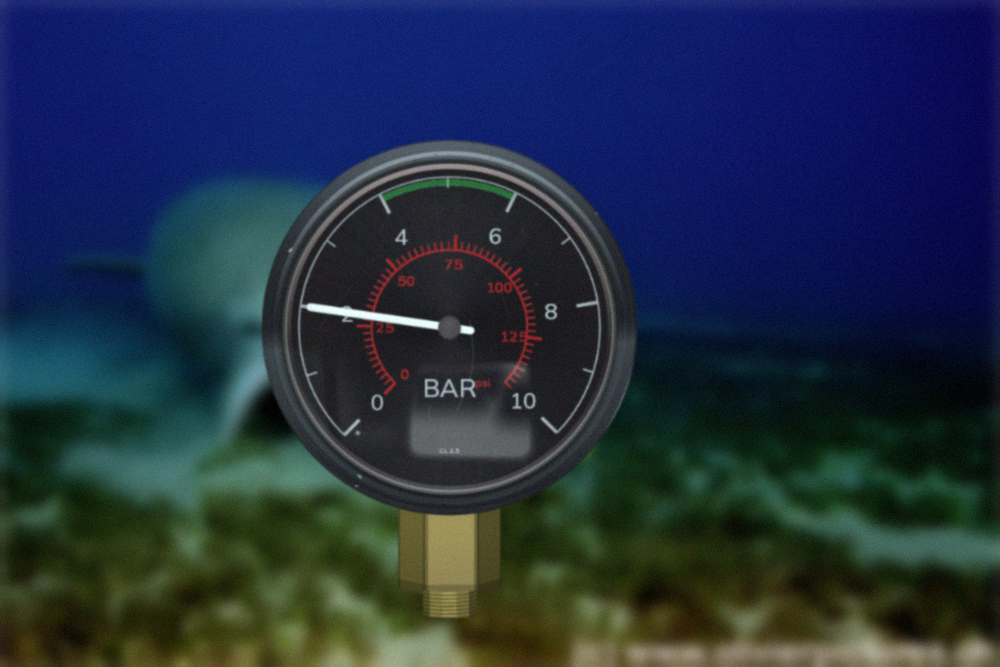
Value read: 2 bar
